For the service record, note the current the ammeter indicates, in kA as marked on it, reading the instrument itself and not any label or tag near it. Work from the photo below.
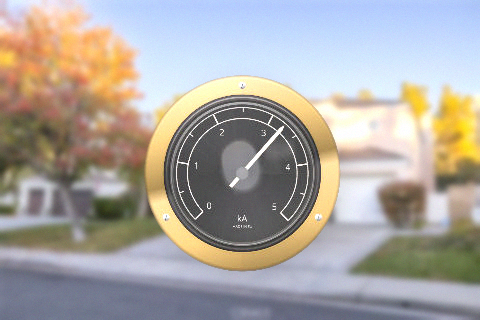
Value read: 3.25 kA
